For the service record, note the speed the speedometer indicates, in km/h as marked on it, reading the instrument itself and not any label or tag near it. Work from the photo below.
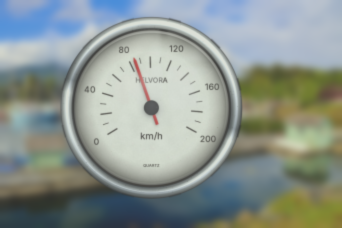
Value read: 85 km/h
